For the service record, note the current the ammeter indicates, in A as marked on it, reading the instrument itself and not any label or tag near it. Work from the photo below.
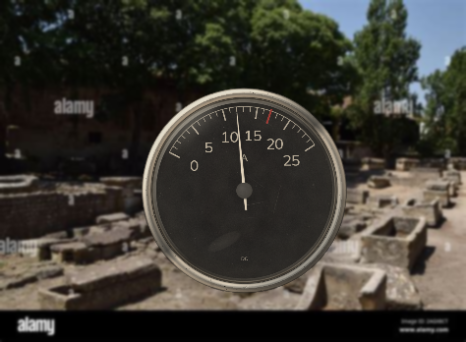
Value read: 12 A
